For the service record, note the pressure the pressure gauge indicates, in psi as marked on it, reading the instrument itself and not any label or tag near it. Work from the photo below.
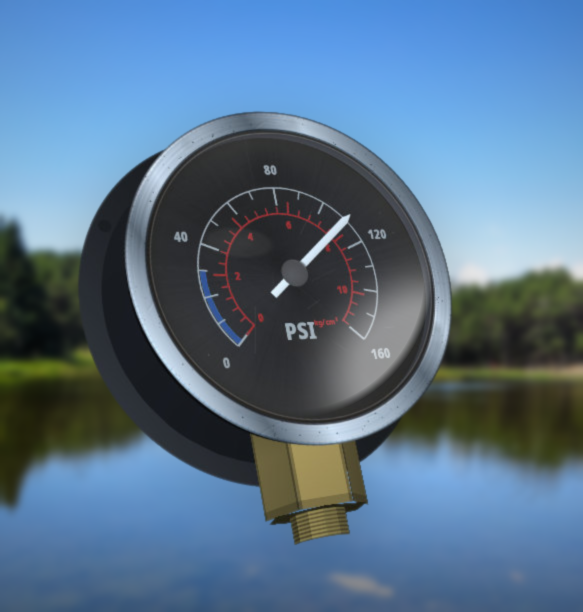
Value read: 110 psi
